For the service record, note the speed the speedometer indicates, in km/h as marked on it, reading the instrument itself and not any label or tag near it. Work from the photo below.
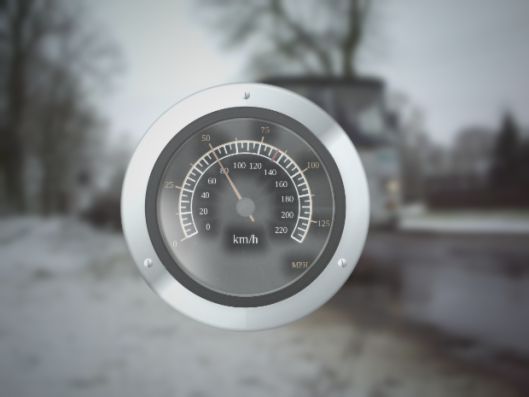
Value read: 80 km/h
